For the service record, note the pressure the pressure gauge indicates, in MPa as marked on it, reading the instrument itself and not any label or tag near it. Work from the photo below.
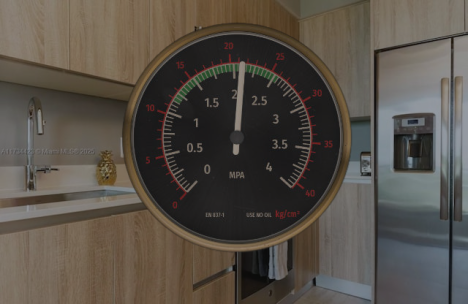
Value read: 2.1 MPa
